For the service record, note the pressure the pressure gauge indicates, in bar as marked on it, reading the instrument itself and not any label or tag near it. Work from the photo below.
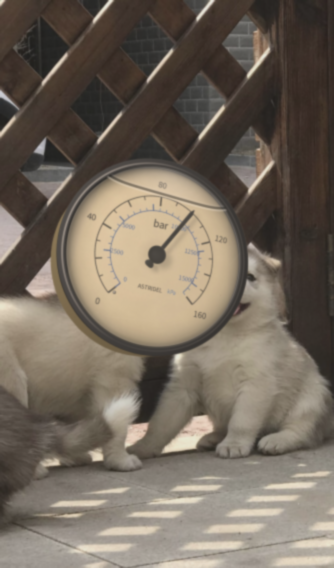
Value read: 100 bar
